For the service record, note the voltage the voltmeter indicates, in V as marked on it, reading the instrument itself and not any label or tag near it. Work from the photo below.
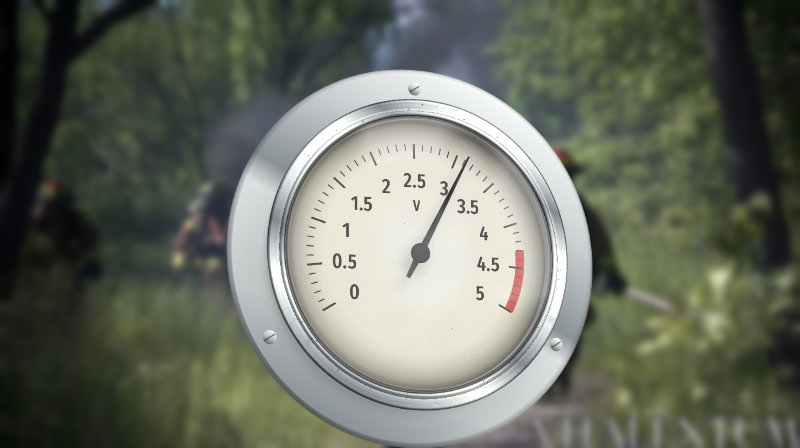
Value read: 3.1 V
